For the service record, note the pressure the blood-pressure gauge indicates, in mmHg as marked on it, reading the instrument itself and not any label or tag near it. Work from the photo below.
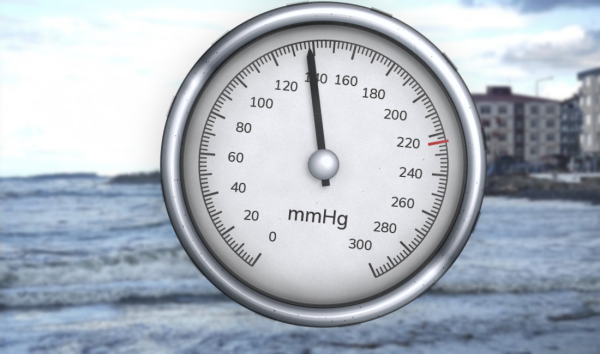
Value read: 138 mmHg
